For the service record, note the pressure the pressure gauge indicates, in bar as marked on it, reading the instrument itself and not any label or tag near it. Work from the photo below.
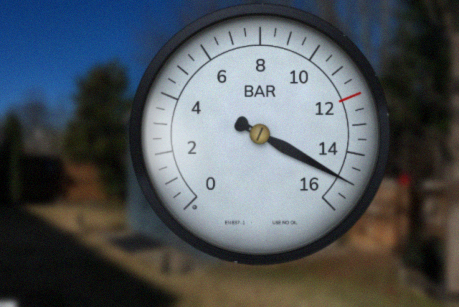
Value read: 15 bar
